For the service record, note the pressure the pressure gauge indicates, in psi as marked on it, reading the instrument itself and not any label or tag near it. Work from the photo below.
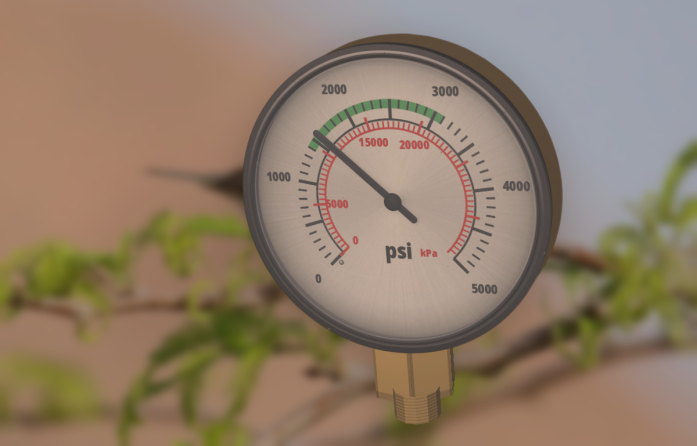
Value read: 1600 psi
